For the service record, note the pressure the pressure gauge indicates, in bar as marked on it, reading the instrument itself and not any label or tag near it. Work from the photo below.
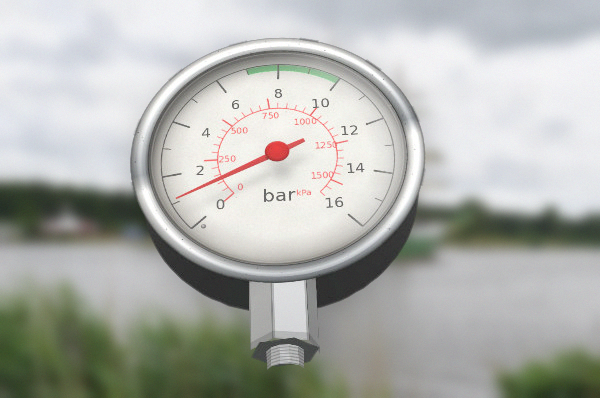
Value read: 1 bar
